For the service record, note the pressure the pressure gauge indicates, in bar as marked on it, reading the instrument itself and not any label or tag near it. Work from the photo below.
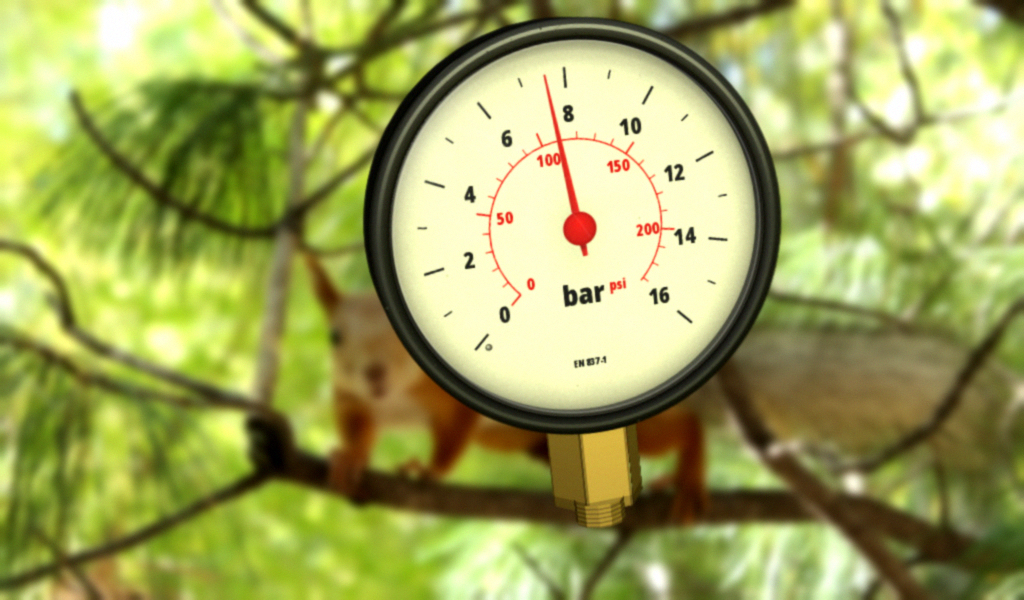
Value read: 7.5 bar
